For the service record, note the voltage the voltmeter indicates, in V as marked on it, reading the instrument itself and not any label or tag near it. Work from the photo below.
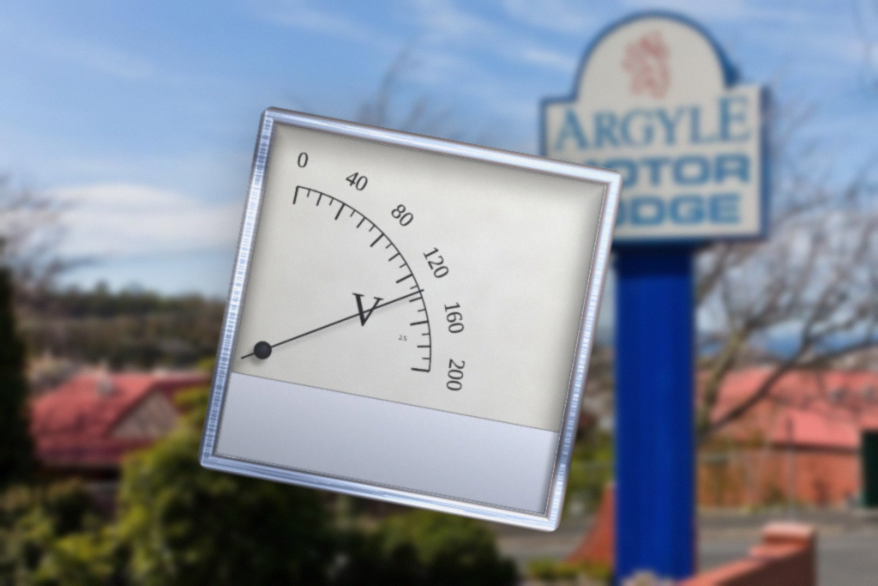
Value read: 135 V
